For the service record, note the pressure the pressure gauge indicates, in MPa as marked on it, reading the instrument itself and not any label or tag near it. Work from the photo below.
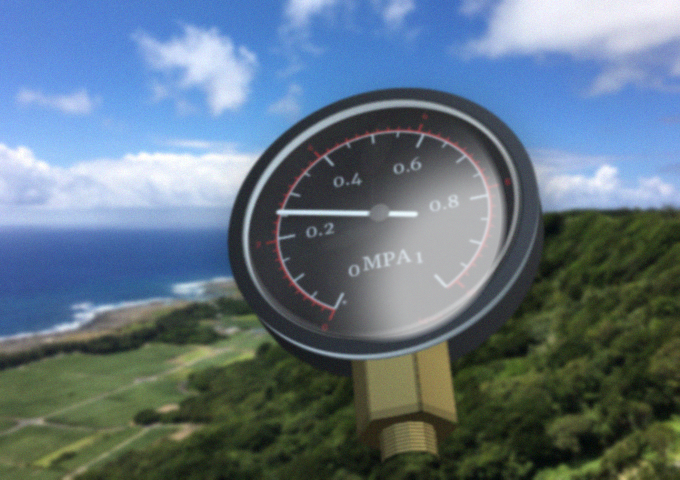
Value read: 0.25 MPa
